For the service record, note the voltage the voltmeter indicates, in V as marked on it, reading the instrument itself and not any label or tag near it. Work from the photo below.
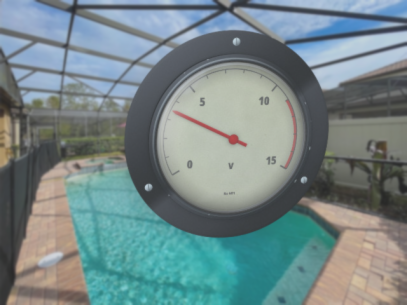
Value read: 3.5 V
